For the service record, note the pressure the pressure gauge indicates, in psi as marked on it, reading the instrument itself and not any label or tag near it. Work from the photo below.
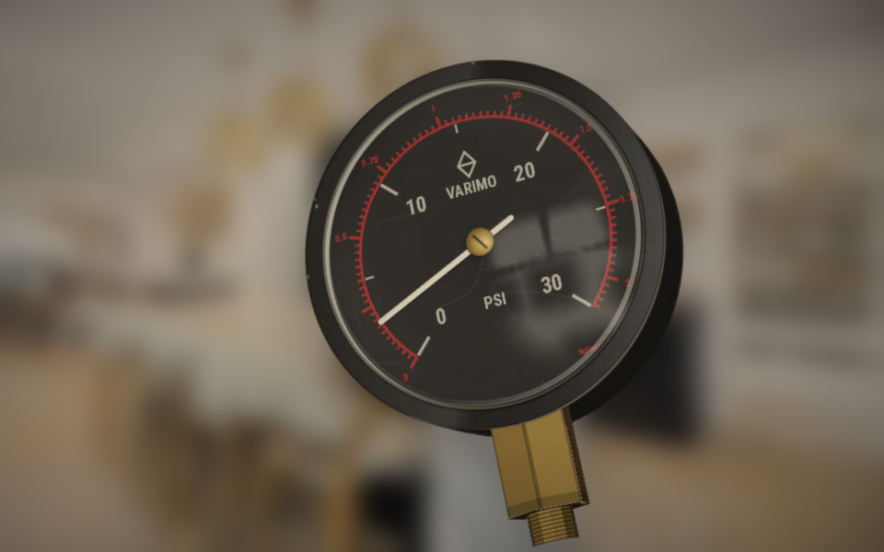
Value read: 2.5 psi
